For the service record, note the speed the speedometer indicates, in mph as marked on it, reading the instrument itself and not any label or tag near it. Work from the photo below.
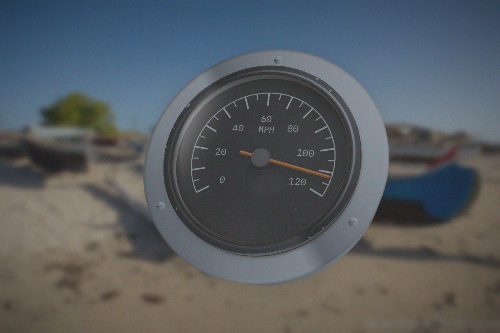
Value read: 112.5 mph
